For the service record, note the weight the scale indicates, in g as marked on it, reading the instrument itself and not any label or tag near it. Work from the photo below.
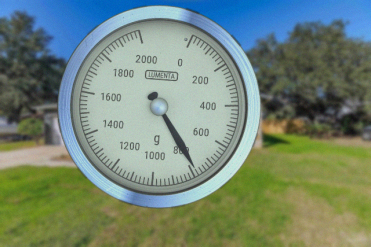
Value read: 780 g
